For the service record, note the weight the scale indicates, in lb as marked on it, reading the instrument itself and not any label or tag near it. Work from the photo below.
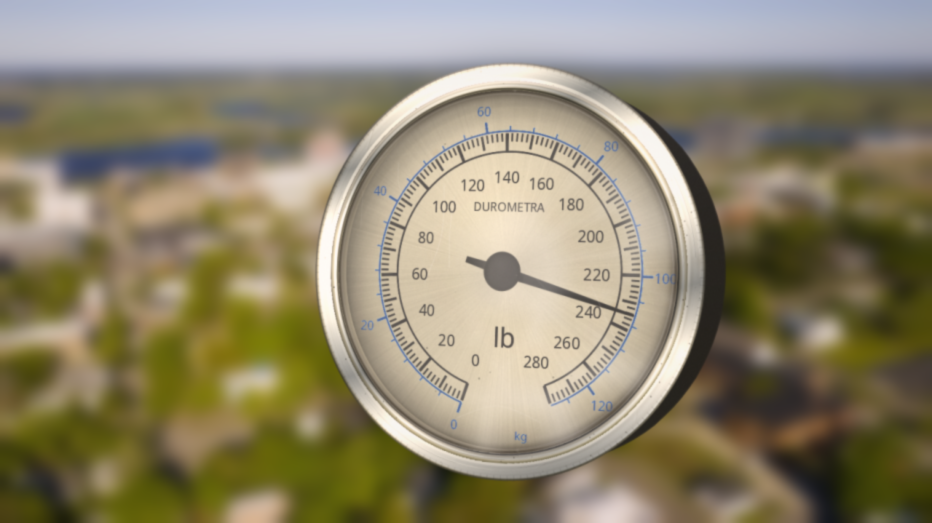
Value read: 234 lb
